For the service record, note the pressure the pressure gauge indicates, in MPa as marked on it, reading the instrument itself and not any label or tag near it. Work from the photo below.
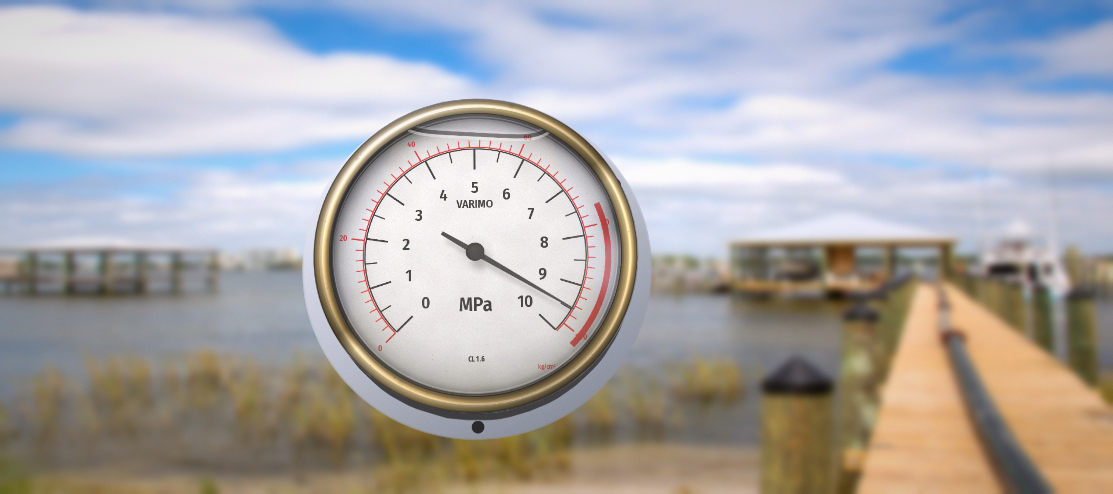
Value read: 9.5 MPa
